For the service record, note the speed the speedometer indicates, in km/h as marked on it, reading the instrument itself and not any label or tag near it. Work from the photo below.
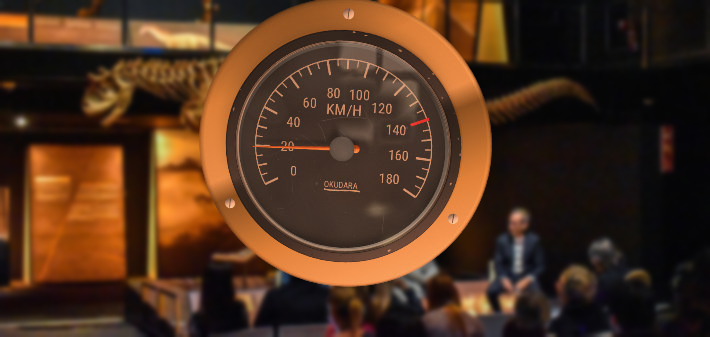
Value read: 20 km/h
